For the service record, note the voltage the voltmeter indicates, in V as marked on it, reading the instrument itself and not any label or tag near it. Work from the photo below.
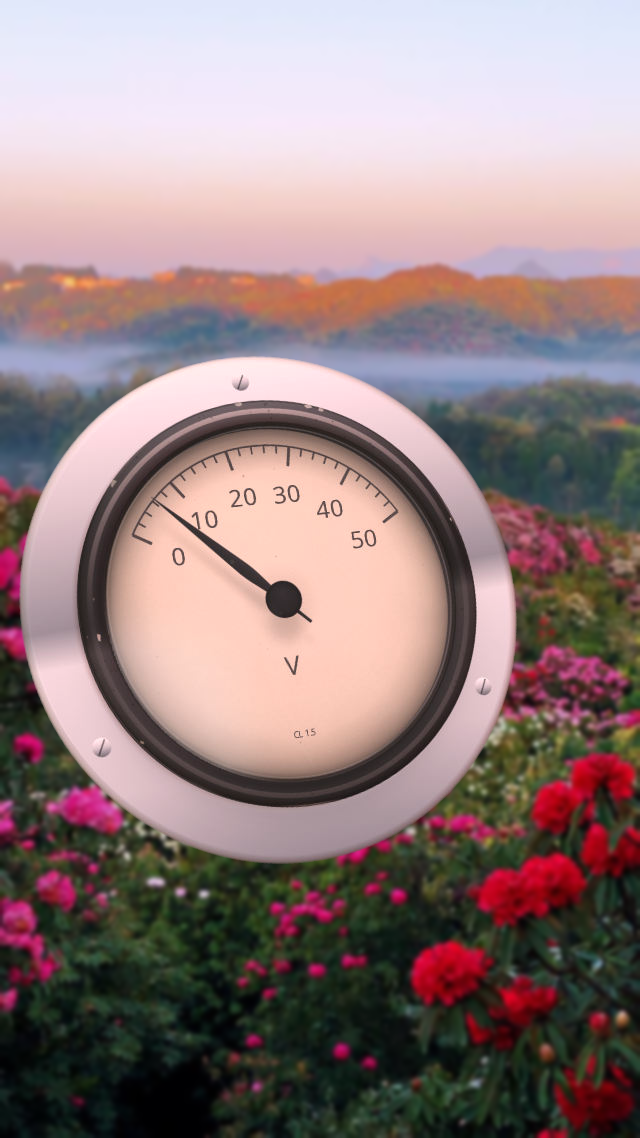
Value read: 6 V
